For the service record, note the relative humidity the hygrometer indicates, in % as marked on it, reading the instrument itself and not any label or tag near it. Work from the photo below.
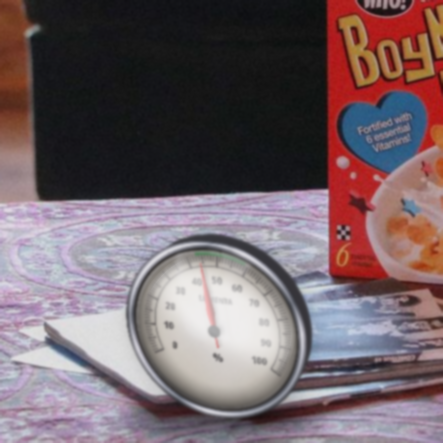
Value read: 45 %
